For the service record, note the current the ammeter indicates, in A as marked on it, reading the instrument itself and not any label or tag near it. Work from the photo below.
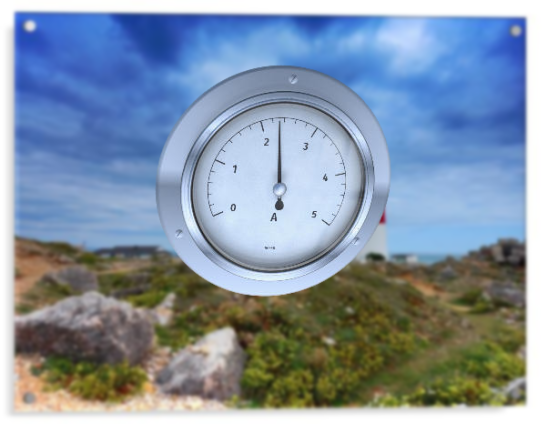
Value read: 2.3 A
